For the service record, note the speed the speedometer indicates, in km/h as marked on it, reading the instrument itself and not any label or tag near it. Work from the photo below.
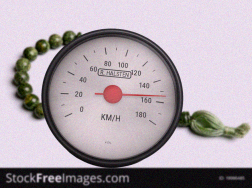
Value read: 155 km/h
